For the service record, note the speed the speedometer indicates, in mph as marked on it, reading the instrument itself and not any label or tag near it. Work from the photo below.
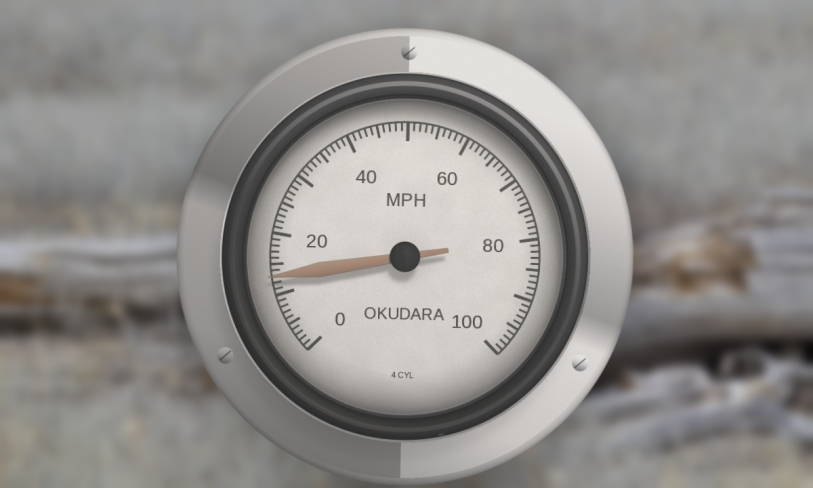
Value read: 13 mph
